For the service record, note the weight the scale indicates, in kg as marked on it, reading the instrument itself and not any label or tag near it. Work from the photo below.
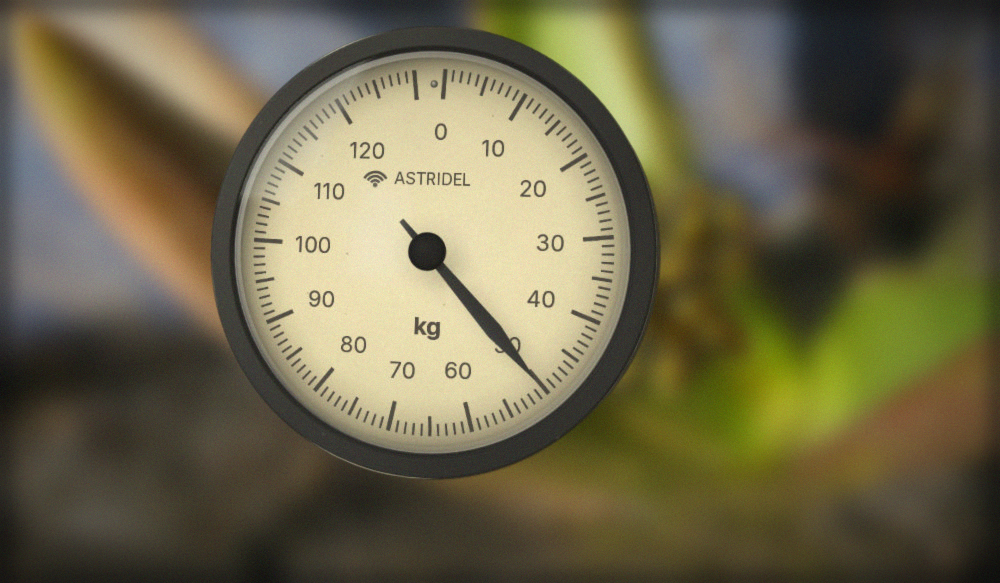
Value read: 50 kg
